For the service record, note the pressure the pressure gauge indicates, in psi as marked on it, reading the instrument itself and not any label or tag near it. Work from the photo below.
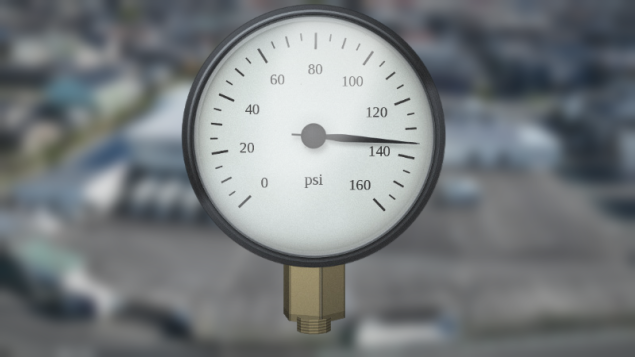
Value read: 135 psi
